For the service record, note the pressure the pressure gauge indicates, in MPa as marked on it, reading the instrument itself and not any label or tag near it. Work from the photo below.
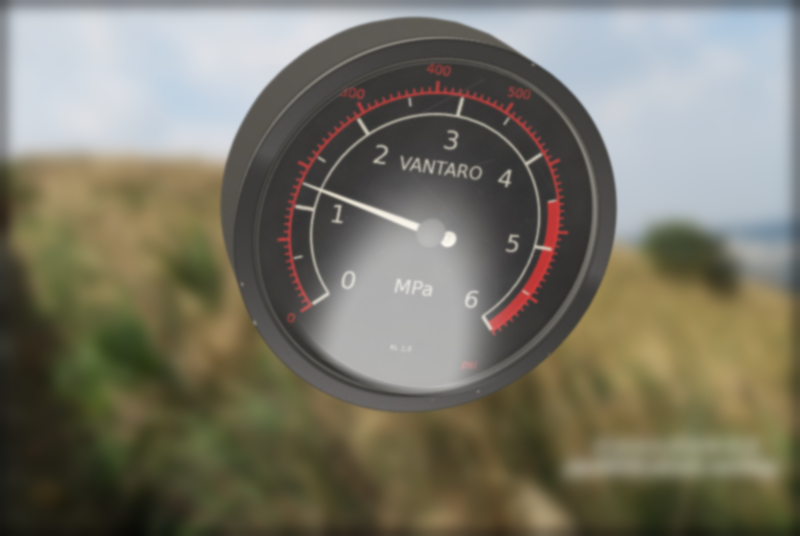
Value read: 1.25 MPa
